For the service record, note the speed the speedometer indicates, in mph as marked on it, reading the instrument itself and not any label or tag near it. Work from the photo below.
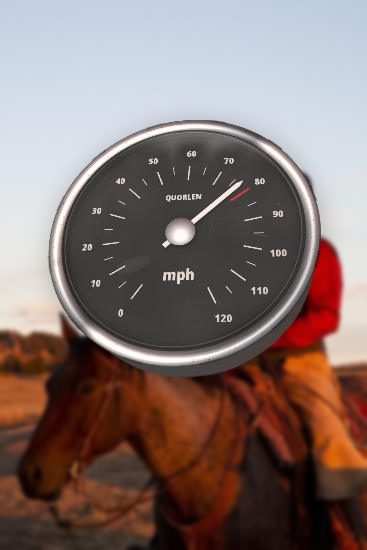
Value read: 77.5 mph
